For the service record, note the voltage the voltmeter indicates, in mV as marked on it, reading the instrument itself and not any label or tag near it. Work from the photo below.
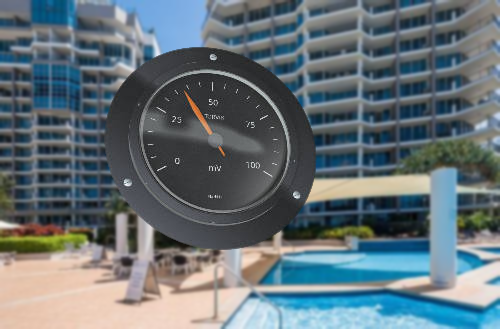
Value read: 37.5 mV
